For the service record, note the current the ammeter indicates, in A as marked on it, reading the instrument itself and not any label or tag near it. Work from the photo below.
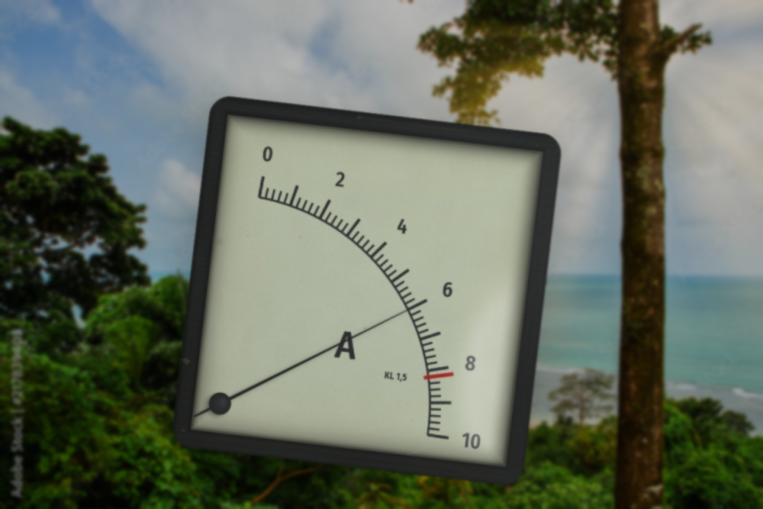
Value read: 6 A
